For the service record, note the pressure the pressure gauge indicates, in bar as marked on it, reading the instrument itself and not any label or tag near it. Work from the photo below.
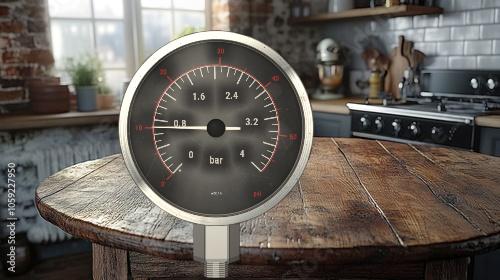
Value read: 0.7 bar
